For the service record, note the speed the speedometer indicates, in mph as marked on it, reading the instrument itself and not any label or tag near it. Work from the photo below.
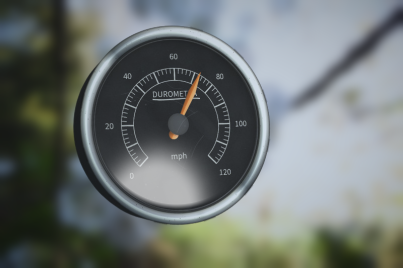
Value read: 72 mph
